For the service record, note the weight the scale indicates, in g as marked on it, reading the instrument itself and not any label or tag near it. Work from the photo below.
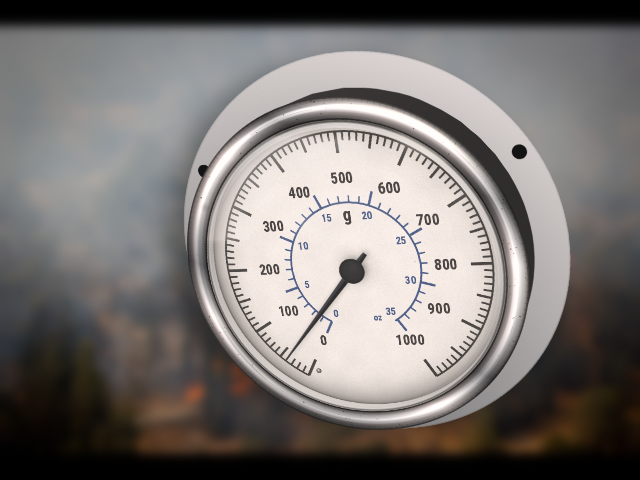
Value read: 40 g
